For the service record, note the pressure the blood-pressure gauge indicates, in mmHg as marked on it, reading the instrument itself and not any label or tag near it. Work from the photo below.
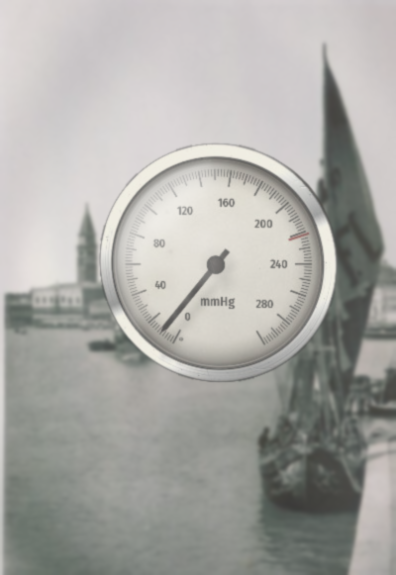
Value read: 10 mmHg
